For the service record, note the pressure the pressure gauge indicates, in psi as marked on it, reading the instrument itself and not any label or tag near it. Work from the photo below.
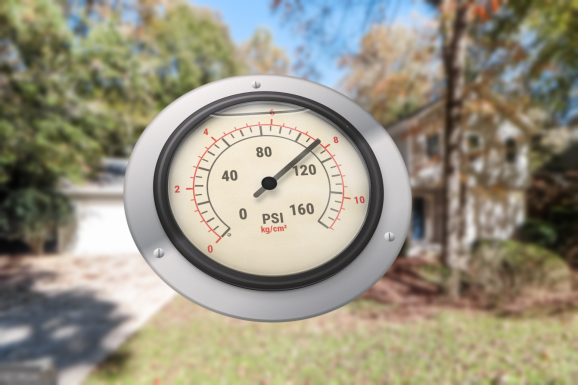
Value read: 110 psi
